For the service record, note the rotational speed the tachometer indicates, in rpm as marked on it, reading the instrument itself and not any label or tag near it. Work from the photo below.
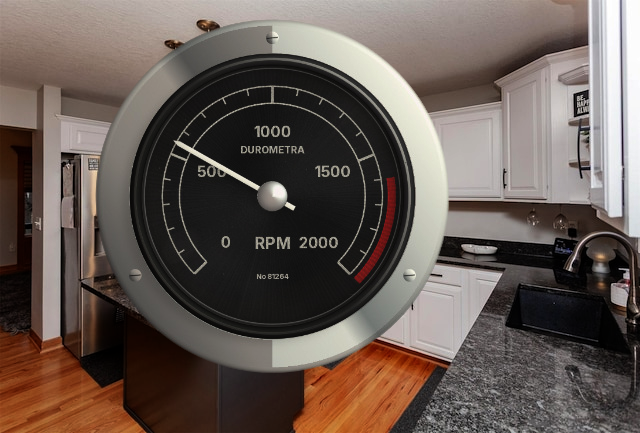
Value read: 550 rpm
